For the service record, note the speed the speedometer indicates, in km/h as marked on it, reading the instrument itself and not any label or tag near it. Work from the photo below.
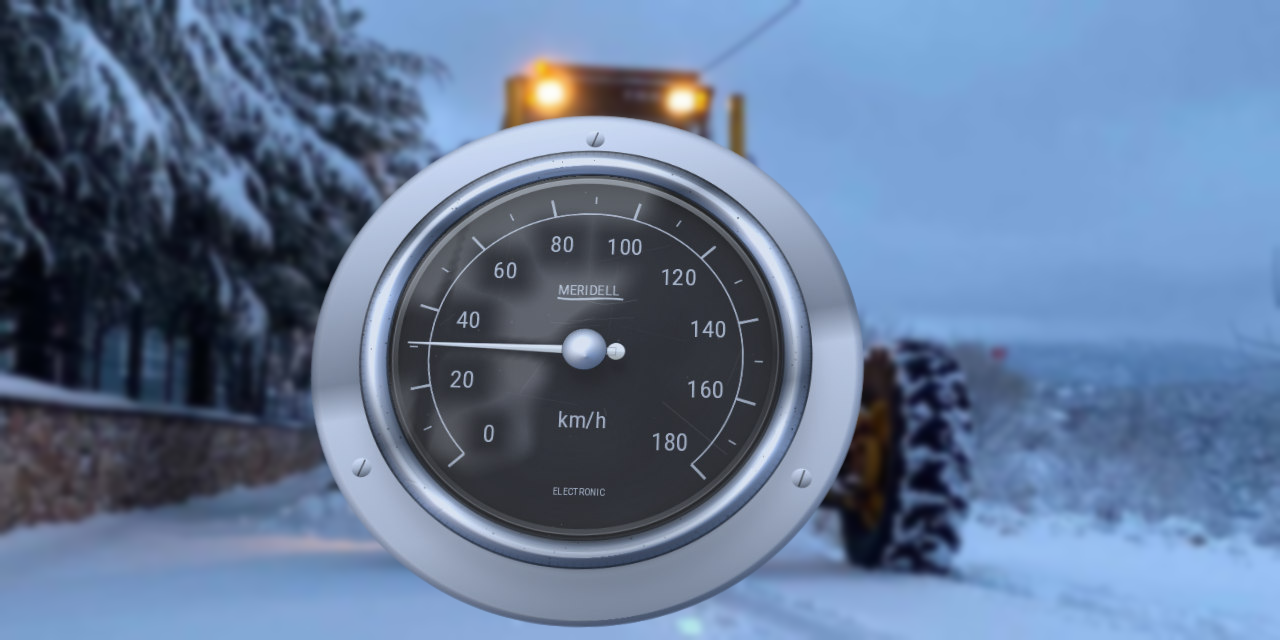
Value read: 30 km/h
